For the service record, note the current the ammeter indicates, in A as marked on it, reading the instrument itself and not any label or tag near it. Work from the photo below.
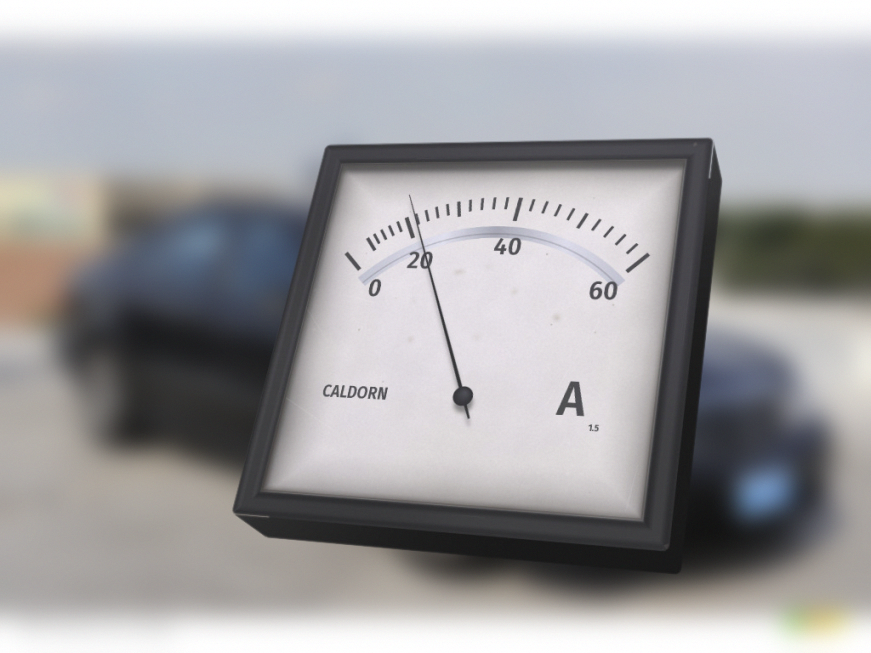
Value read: 22 A
